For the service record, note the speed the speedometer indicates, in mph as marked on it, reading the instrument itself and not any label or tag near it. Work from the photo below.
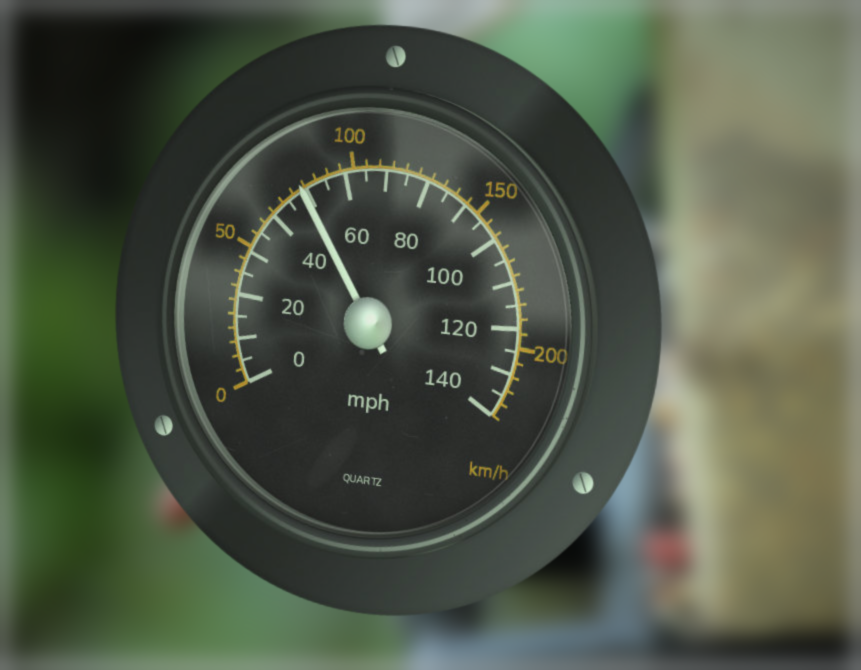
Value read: 50 mph
